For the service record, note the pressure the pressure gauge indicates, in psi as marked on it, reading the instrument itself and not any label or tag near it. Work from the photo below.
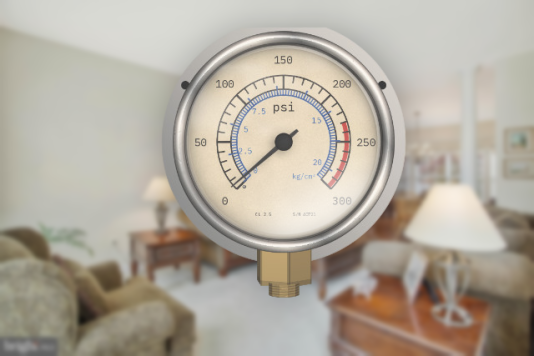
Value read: 5 psi
